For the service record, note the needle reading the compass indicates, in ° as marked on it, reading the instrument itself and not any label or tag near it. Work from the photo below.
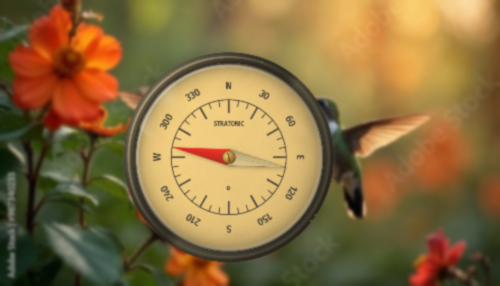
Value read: 280 °
